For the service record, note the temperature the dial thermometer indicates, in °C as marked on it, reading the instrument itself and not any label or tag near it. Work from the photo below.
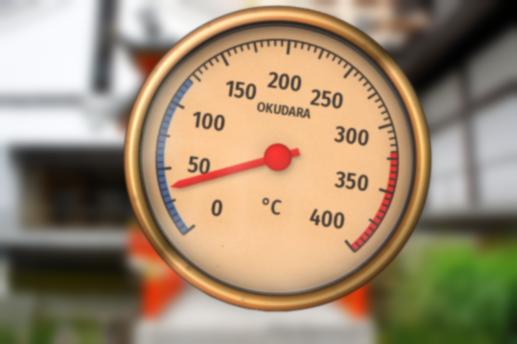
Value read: 35 °C
